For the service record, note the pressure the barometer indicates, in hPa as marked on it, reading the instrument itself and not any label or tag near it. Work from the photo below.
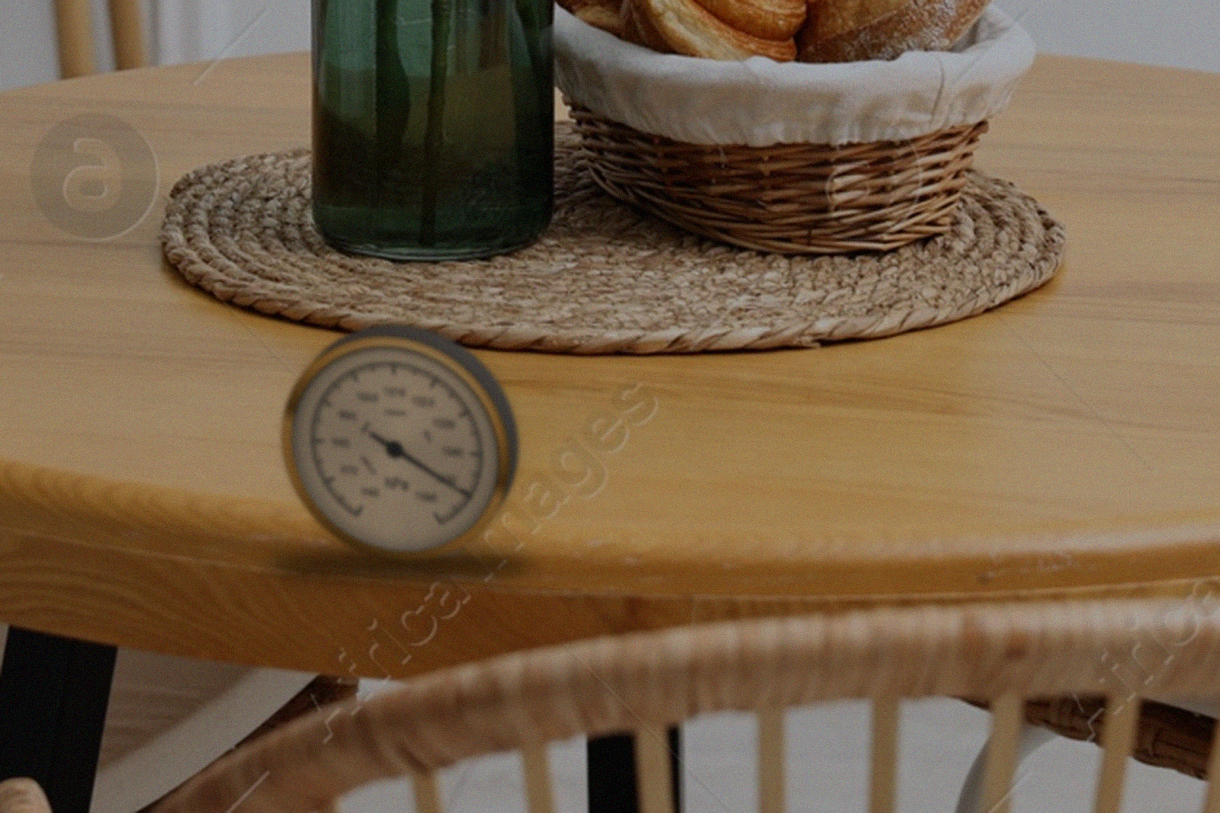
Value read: 1050 hPa
